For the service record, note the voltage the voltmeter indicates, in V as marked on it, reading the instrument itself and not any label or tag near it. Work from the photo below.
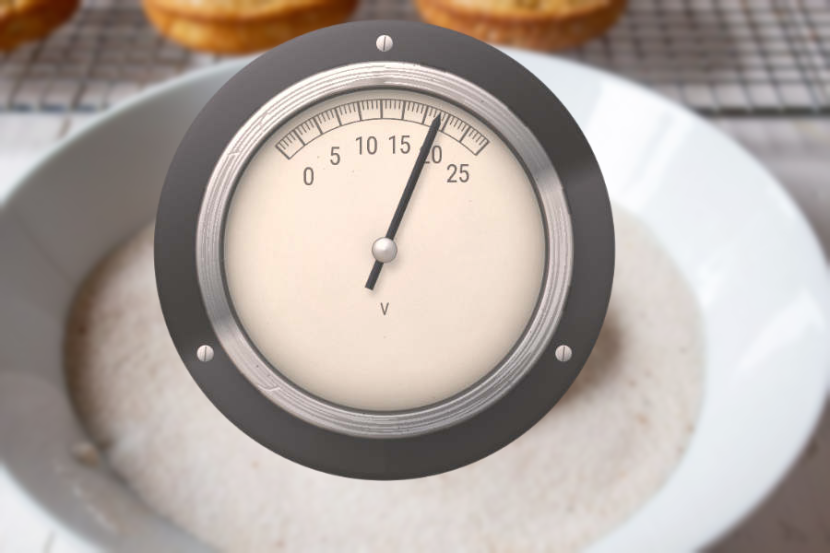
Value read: 19 V
